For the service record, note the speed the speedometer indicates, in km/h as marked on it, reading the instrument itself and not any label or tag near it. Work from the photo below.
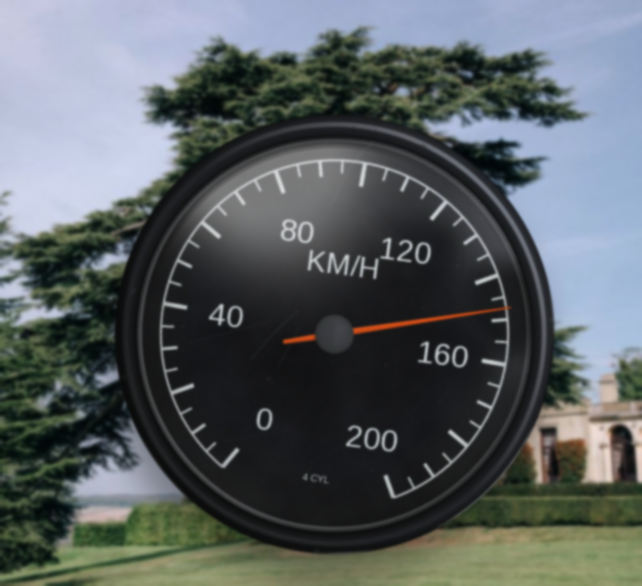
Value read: 147.5 km/h
